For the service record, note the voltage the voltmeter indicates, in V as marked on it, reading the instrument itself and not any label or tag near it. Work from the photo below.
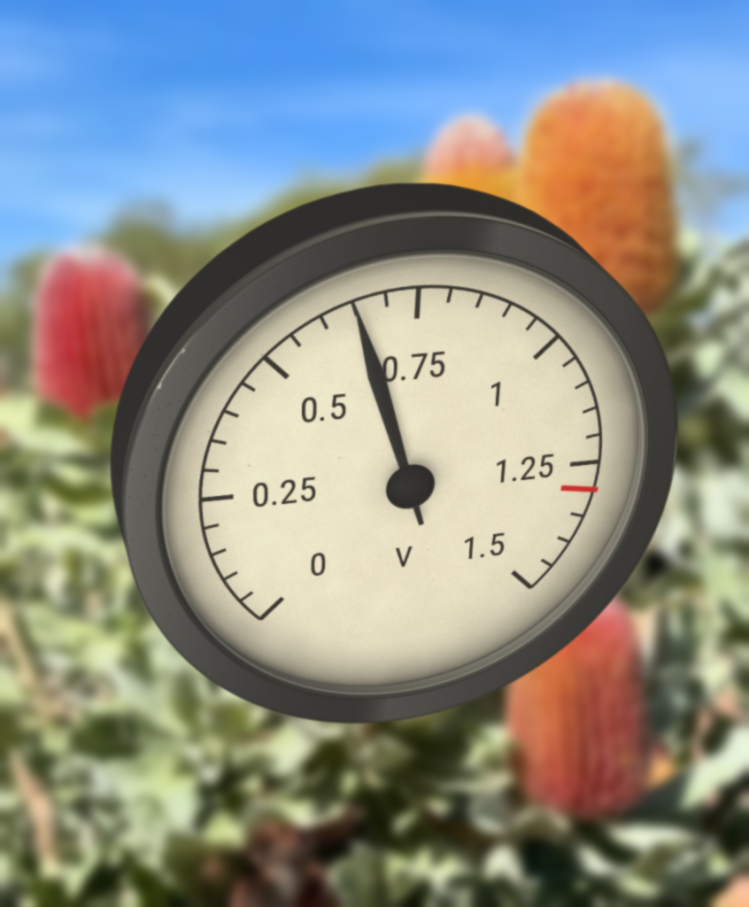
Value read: 0.65 V
